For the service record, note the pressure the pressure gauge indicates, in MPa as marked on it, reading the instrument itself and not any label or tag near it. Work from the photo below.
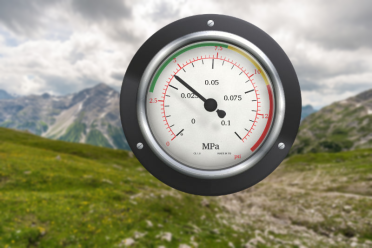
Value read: 0.03 MPa
